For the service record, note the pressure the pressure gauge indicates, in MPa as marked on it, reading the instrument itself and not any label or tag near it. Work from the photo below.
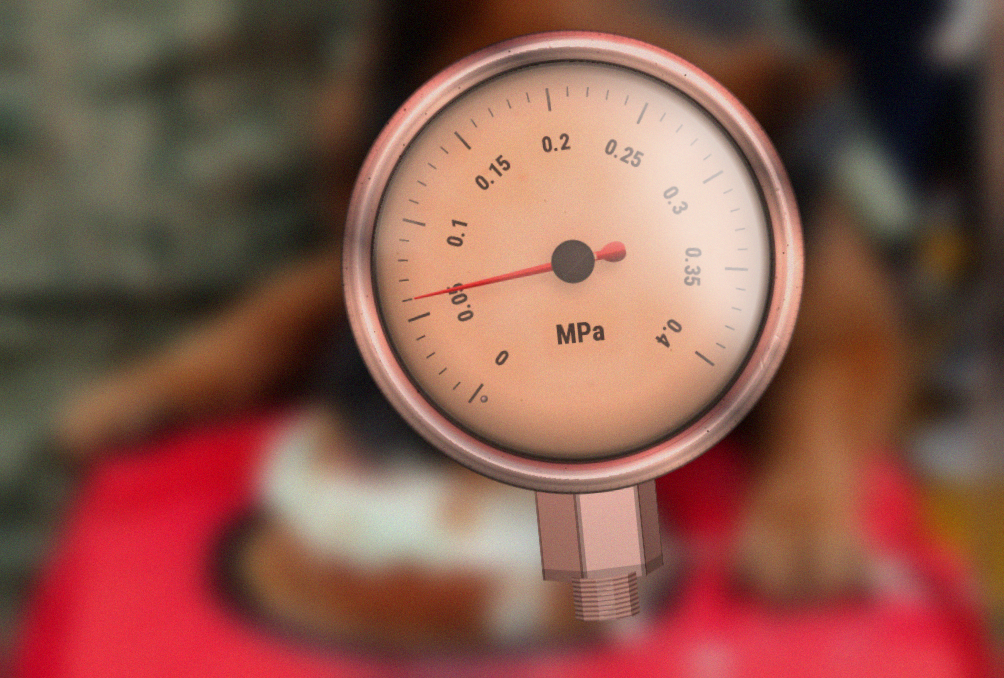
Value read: 0.06 MPa
